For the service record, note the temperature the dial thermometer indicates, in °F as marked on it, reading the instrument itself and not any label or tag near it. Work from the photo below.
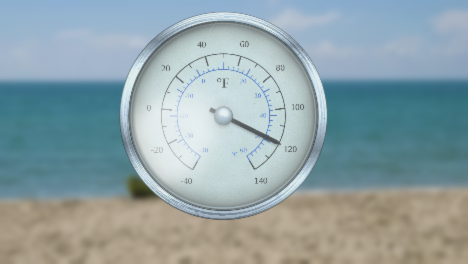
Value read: 120 °F
